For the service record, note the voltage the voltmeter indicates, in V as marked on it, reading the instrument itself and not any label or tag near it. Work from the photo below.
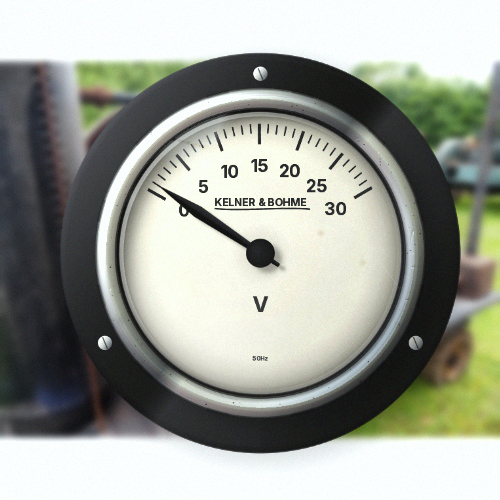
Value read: 1 V
